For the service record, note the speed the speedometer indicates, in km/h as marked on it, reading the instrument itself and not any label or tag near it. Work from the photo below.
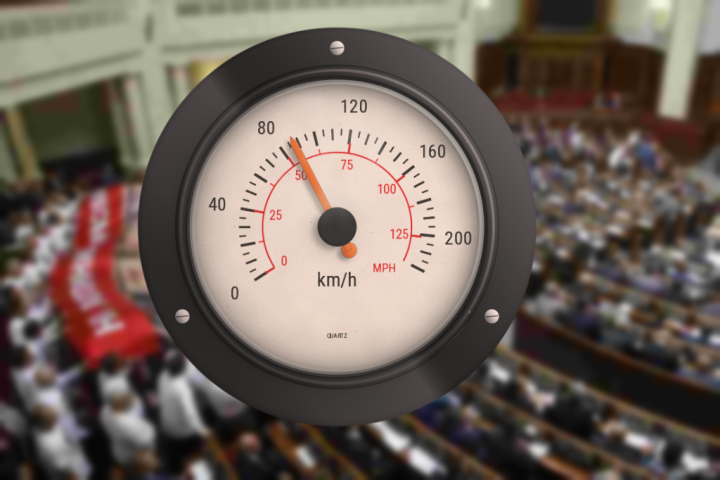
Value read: 87.5 km/h
